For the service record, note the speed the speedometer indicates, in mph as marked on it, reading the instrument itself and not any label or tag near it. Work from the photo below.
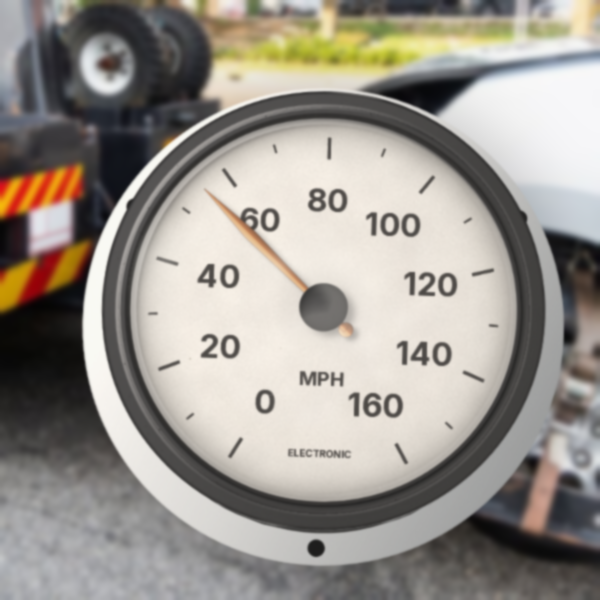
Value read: 55 mph
